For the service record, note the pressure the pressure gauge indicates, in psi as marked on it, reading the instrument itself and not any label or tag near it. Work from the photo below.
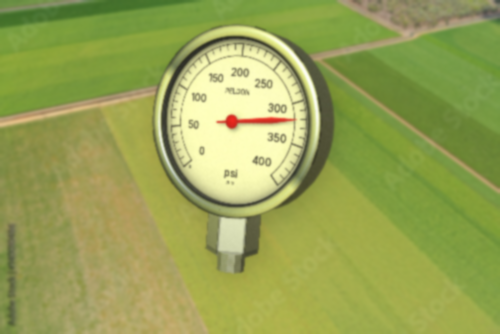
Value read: 320 psi
